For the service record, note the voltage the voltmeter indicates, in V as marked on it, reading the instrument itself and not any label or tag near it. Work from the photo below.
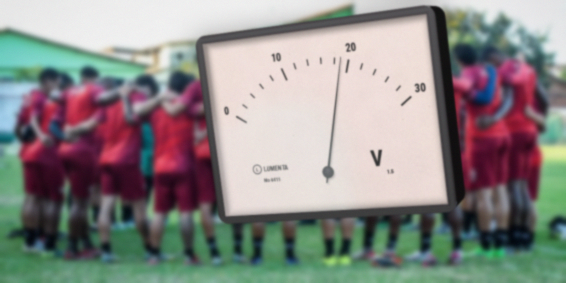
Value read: 19 V
